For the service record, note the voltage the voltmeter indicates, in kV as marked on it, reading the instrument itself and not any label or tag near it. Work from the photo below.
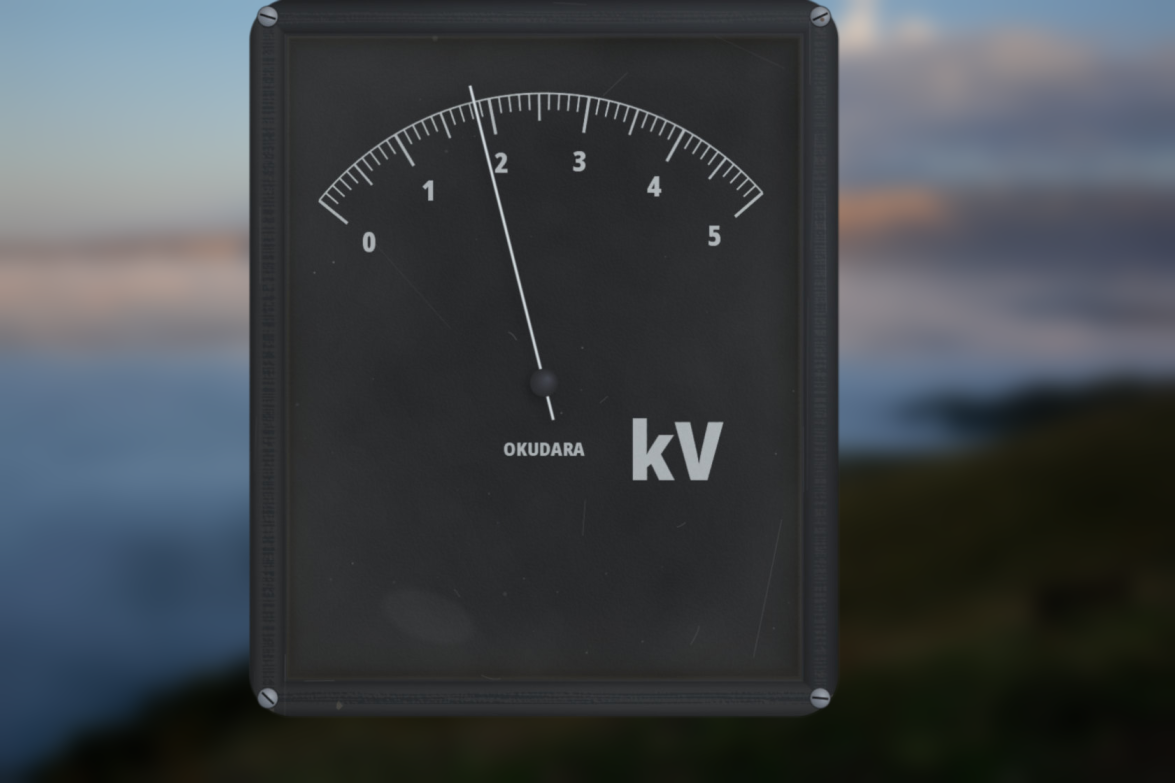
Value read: 1.85 kV
